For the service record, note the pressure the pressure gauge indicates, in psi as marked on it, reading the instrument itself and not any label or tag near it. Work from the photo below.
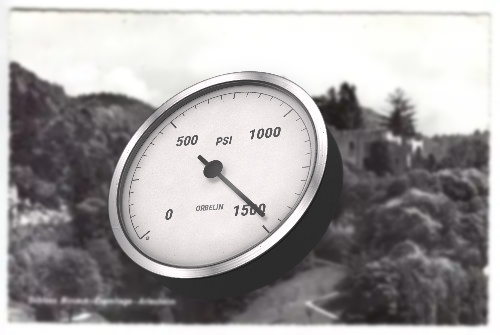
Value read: 1475 psi
